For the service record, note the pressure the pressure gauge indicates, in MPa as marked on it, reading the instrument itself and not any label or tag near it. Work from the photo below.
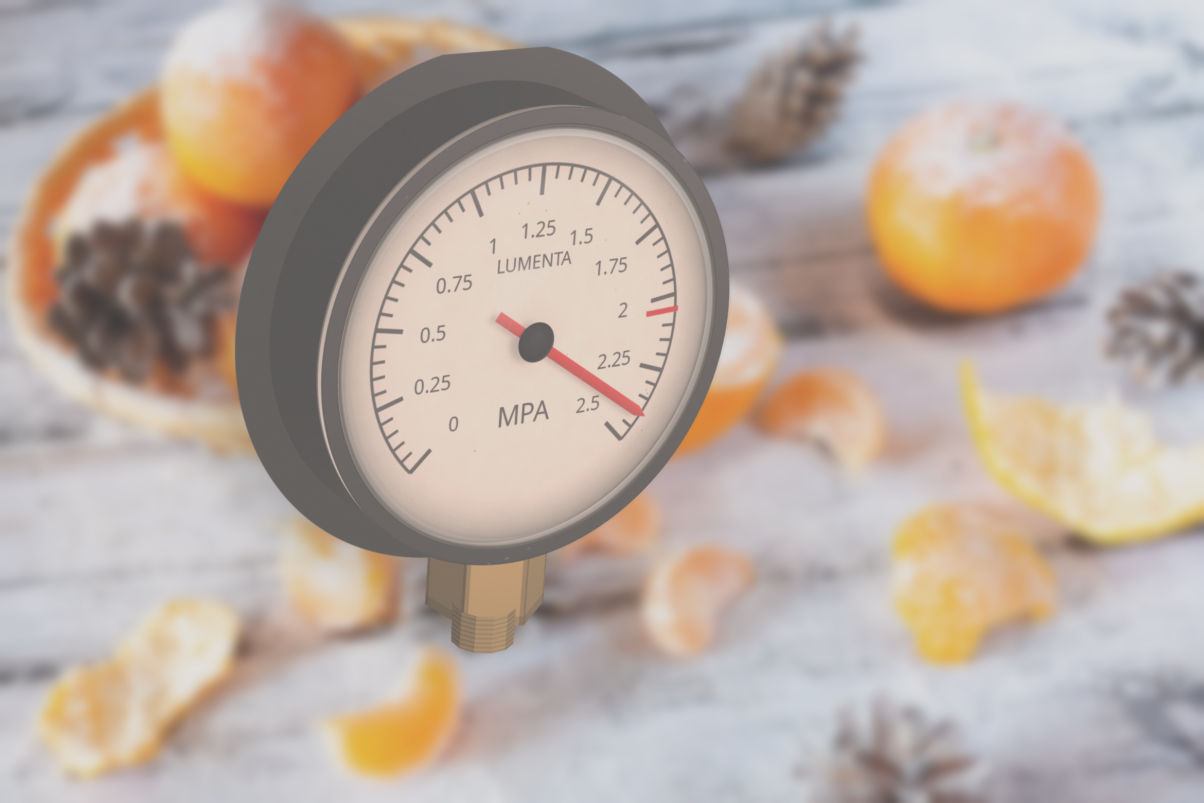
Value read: 2.4 MPa
